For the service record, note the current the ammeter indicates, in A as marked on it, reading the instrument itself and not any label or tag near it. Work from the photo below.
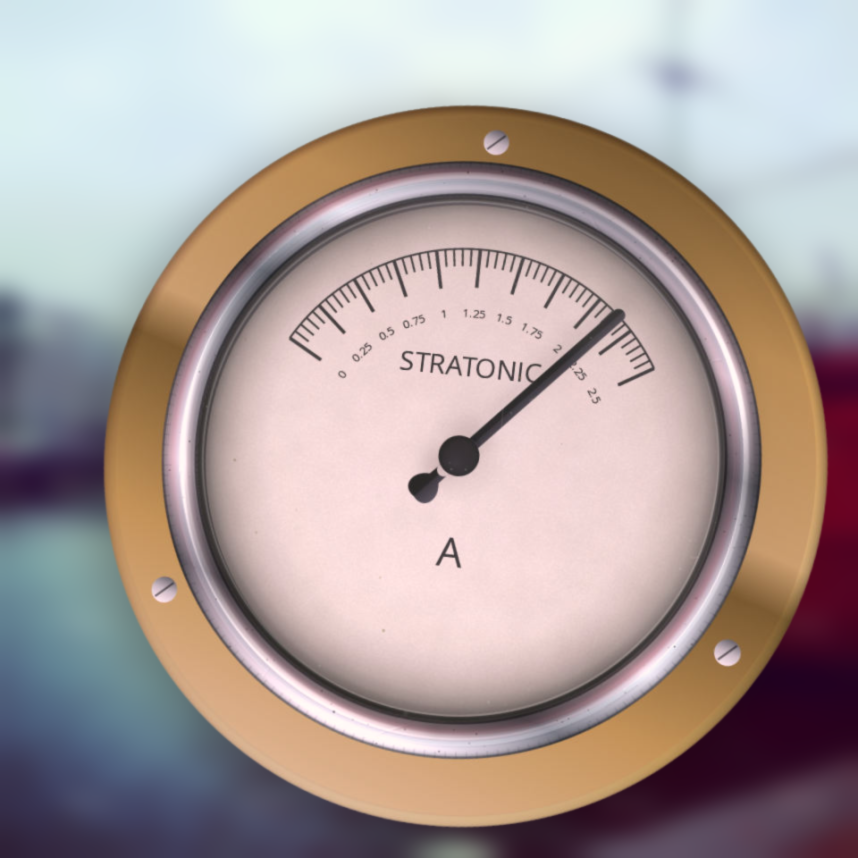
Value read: 2.15 A
